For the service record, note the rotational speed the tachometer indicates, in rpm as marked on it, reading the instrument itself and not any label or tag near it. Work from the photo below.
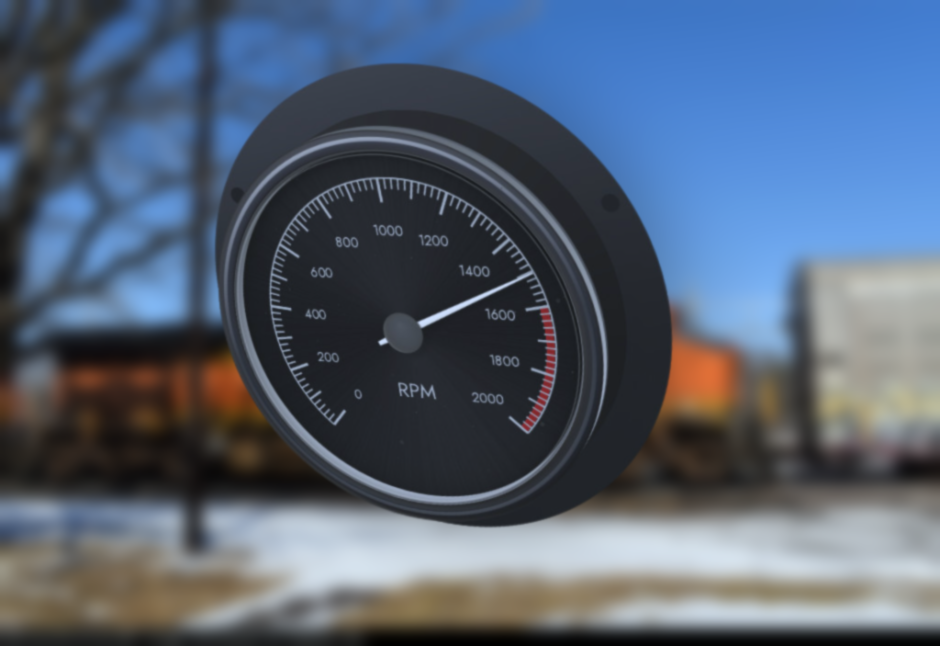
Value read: 1500 rpm
